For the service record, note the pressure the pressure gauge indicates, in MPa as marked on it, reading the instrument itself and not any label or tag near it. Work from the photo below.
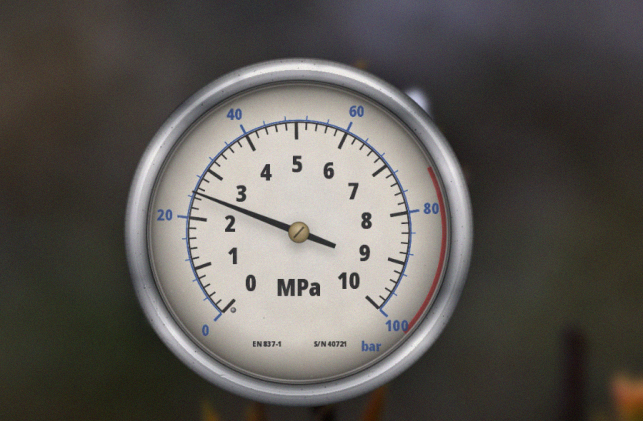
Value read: 2.5 MPa
